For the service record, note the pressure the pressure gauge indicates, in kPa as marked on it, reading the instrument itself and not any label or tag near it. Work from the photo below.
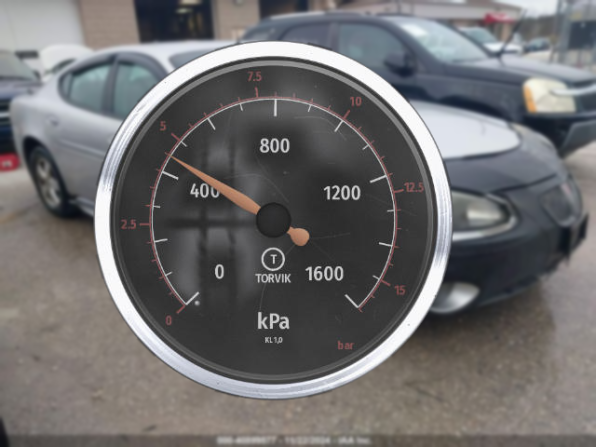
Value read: 450 kPa
